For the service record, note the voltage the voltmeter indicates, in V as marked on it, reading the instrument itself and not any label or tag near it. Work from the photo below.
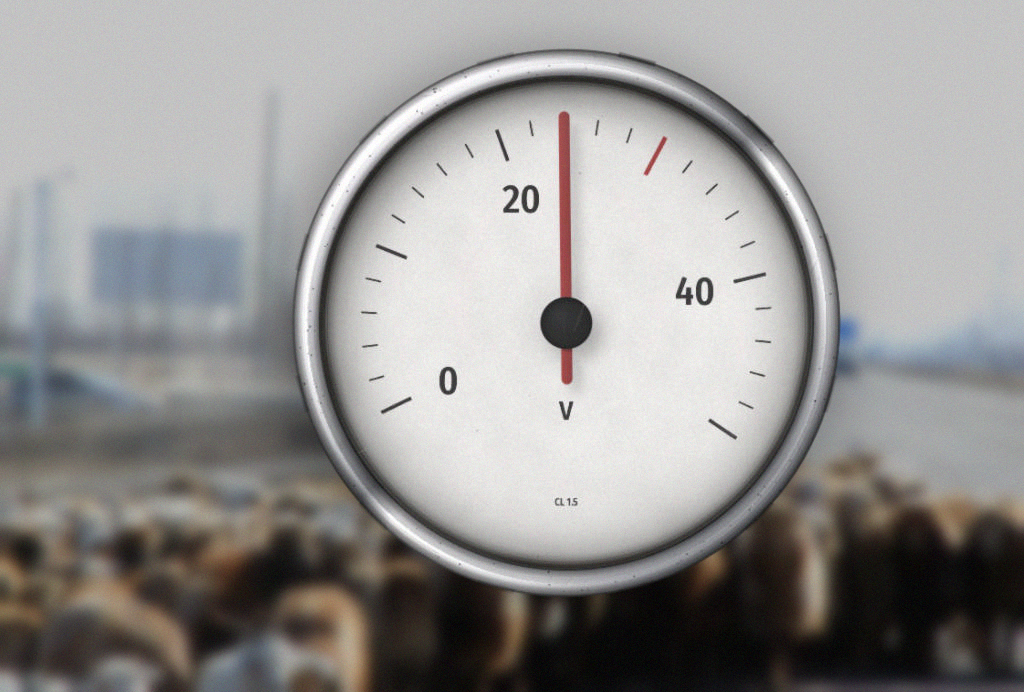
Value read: 24 V
